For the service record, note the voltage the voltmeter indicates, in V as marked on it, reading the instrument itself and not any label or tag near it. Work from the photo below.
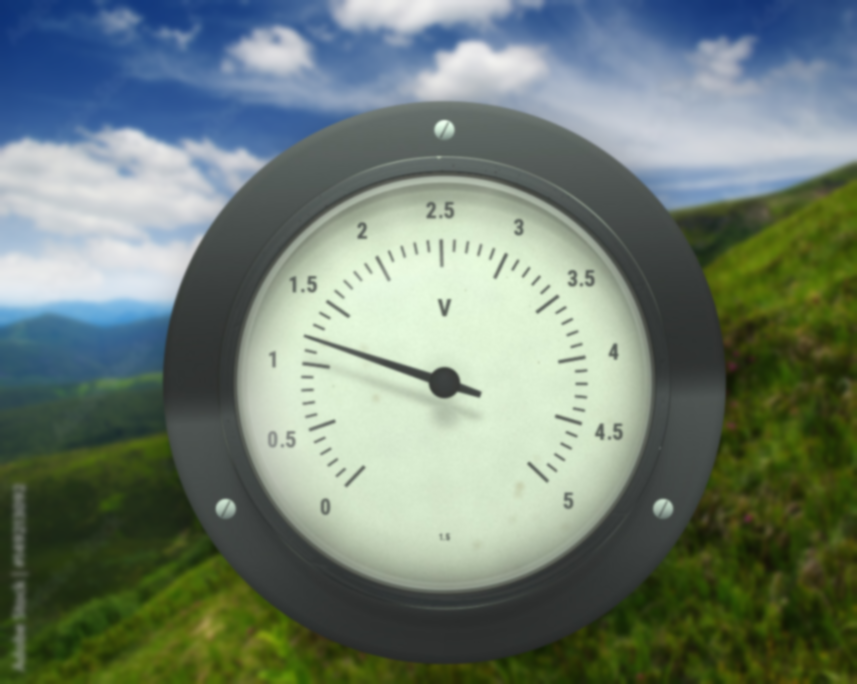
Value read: 1.2 V
